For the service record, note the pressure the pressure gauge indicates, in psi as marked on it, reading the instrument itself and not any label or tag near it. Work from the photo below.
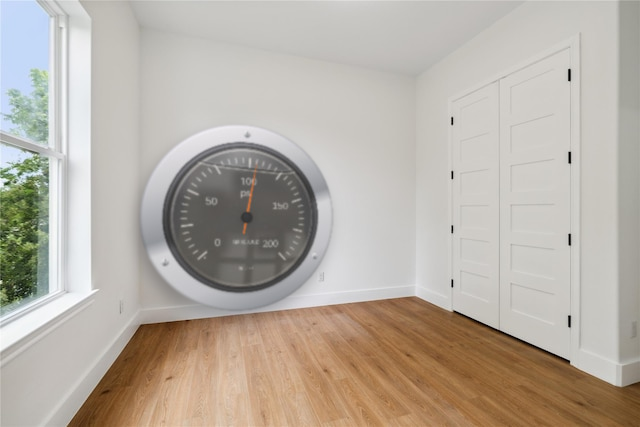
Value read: 105 psi
